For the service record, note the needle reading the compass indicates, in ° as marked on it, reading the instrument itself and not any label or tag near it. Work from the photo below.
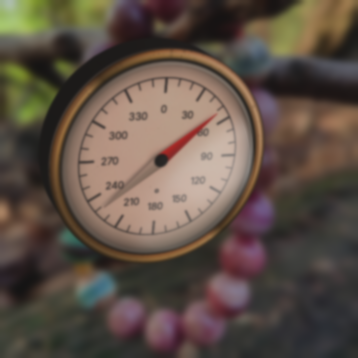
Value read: 50 °
